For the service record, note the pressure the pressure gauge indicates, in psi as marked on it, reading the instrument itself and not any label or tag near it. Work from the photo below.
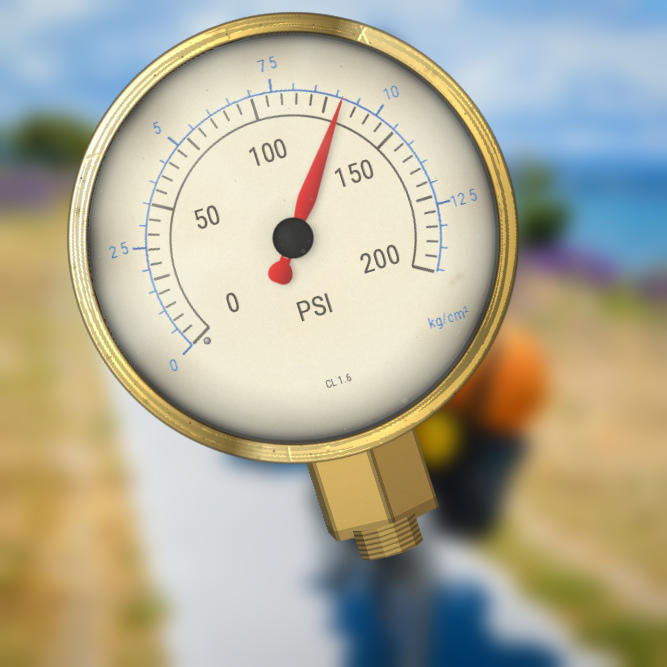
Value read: 130 psi
